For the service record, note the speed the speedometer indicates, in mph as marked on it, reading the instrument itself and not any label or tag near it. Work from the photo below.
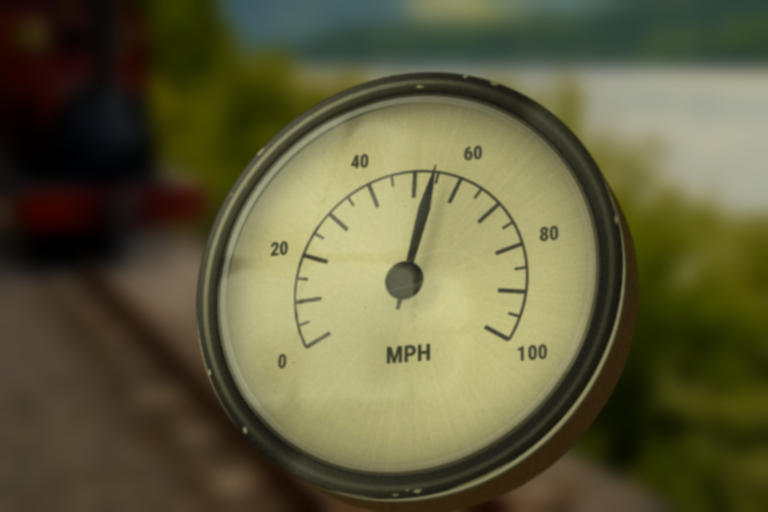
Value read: 55 mph
